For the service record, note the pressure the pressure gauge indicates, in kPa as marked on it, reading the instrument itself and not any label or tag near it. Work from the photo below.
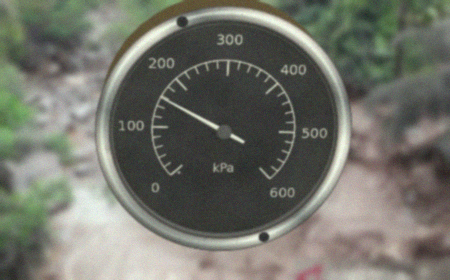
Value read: 160 kPa
